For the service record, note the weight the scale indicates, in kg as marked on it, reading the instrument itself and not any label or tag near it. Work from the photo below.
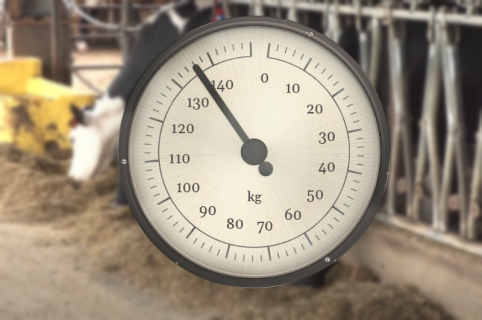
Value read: 136 kg
